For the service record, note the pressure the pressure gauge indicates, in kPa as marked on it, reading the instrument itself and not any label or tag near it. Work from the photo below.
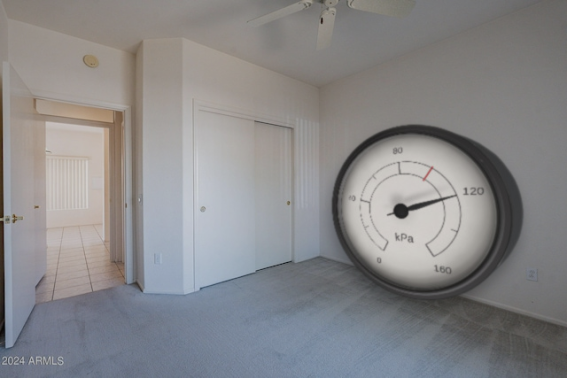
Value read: 120 kPa
